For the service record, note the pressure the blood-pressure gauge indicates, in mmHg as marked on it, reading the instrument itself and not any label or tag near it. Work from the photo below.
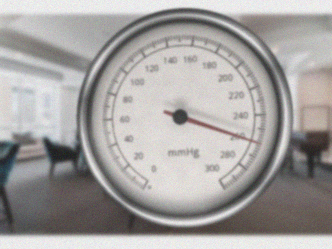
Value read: 260 mmHg
